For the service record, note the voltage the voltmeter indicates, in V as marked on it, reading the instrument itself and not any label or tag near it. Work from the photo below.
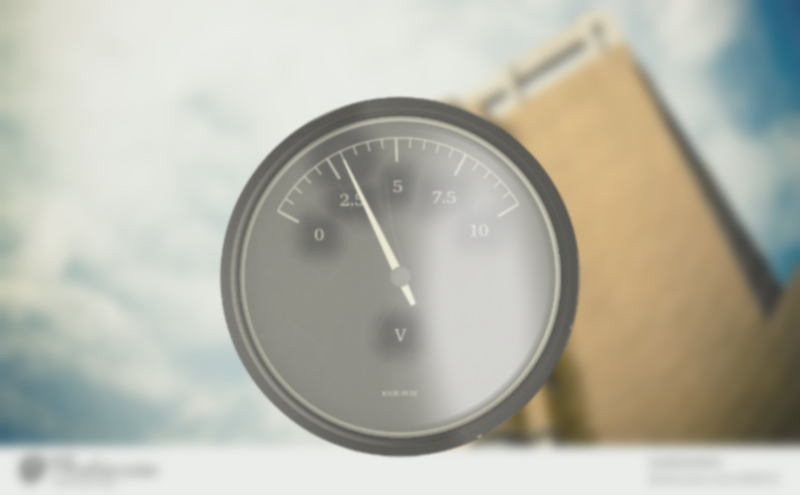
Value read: 3 V
